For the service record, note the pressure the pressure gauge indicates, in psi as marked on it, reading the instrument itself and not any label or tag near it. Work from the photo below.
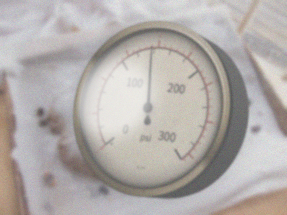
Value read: 140 psi
